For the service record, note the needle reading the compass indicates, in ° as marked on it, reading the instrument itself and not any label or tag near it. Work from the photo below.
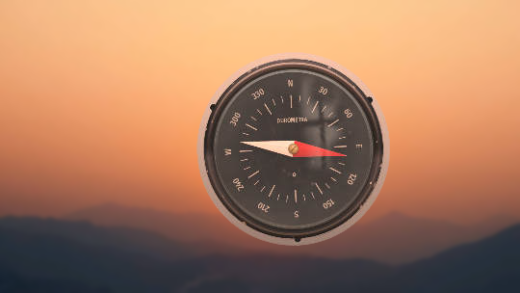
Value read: 100 °
